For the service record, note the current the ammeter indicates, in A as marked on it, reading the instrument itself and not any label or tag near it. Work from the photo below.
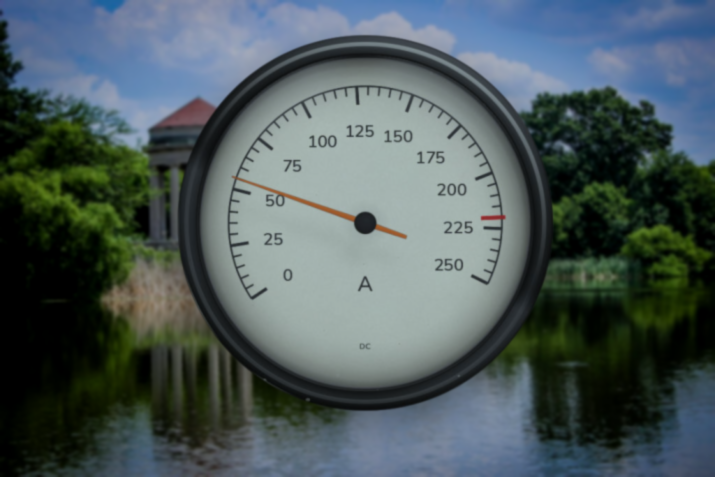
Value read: 55 A
